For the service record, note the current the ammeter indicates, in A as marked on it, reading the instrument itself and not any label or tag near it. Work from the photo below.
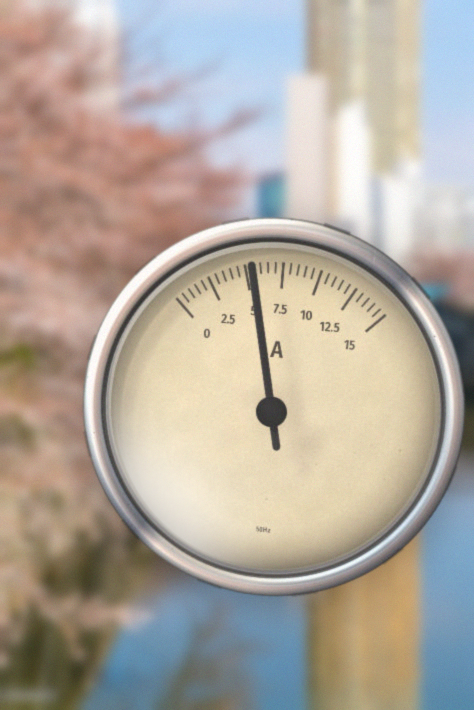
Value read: 5.5 A
